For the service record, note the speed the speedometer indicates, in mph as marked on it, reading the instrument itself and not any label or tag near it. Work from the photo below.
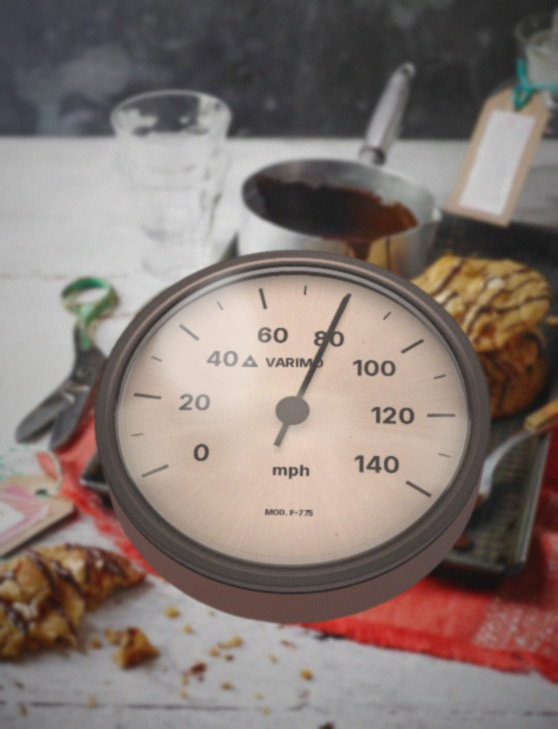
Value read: 80 mph
